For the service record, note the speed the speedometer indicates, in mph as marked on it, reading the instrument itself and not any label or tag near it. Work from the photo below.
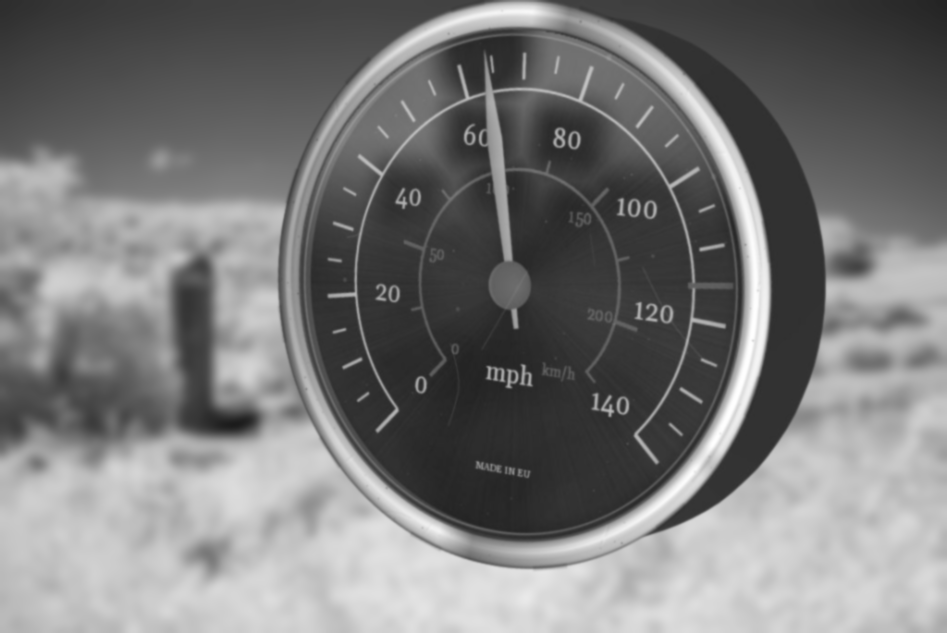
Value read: 65 mph
